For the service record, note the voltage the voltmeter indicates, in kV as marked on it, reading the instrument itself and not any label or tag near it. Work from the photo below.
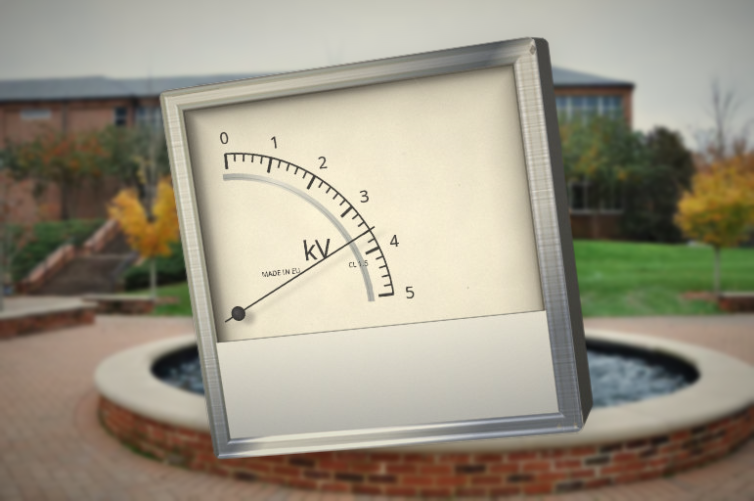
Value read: 3.6 kV
